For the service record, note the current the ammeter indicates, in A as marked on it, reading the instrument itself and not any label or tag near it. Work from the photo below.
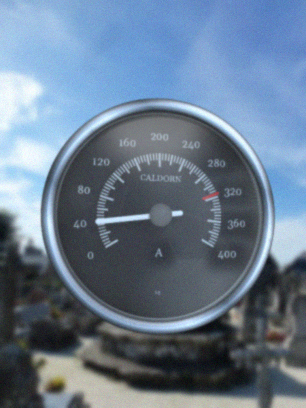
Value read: 40 A
